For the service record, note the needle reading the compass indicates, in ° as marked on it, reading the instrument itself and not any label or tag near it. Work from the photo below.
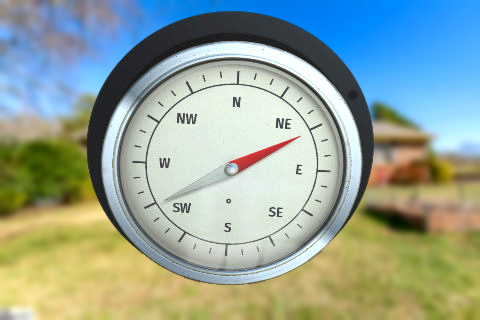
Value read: 60 °
